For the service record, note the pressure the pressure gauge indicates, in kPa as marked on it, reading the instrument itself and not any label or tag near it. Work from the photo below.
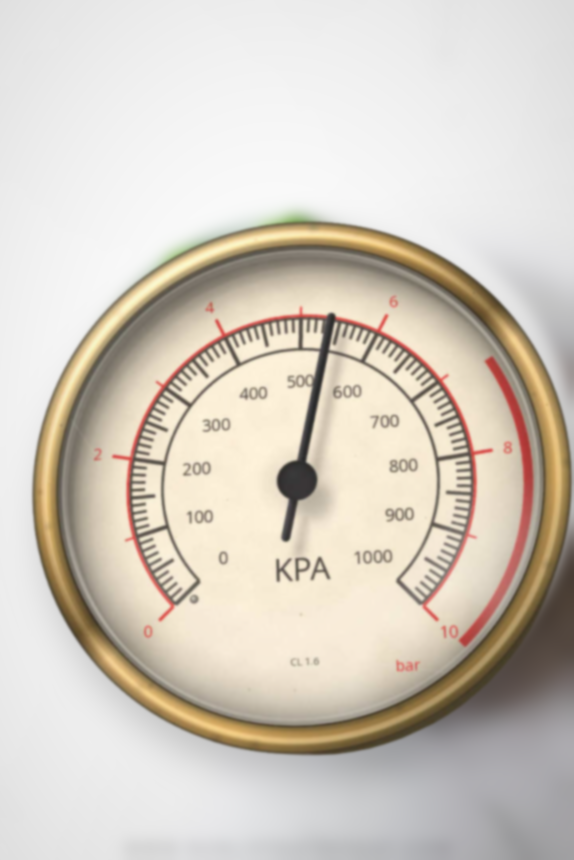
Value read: 540 kPa
